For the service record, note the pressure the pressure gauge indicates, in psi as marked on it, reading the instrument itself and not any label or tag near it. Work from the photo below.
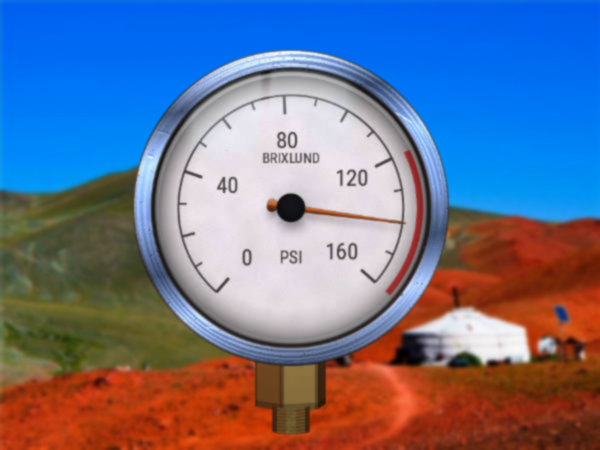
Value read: 140 psi
